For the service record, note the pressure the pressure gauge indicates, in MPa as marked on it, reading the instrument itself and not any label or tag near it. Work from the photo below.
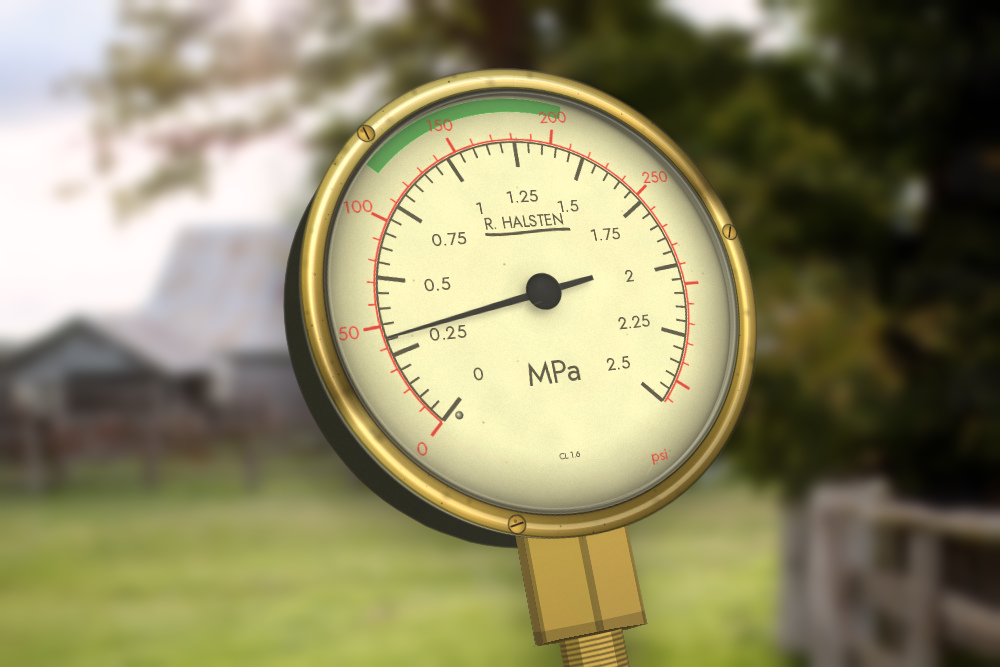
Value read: 0.3 MPa
